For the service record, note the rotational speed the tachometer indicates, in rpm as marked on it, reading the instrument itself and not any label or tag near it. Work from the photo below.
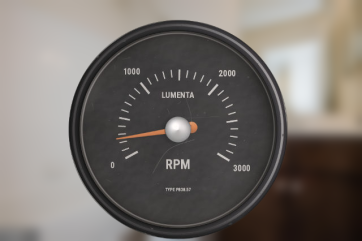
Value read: 250 rpm
